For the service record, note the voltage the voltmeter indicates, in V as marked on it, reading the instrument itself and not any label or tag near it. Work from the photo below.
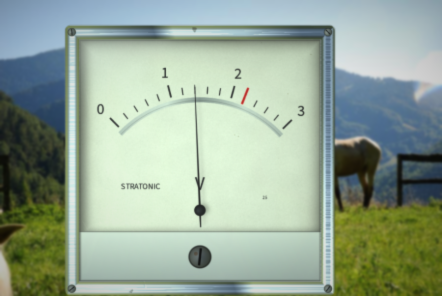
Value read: 1.4 V
